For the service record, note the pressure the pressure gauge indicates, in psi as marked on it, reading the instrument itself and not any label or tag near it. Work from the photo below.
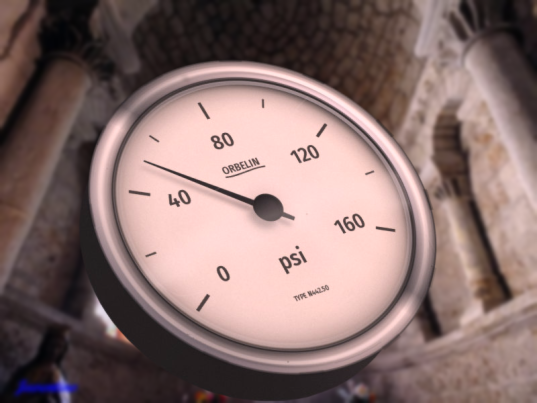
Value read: 50 psi
